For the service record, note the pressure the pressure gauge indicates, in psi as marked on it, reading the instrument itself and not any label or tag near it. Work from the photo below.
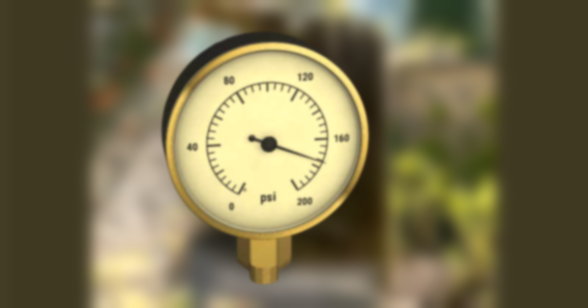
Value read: 175 psi
